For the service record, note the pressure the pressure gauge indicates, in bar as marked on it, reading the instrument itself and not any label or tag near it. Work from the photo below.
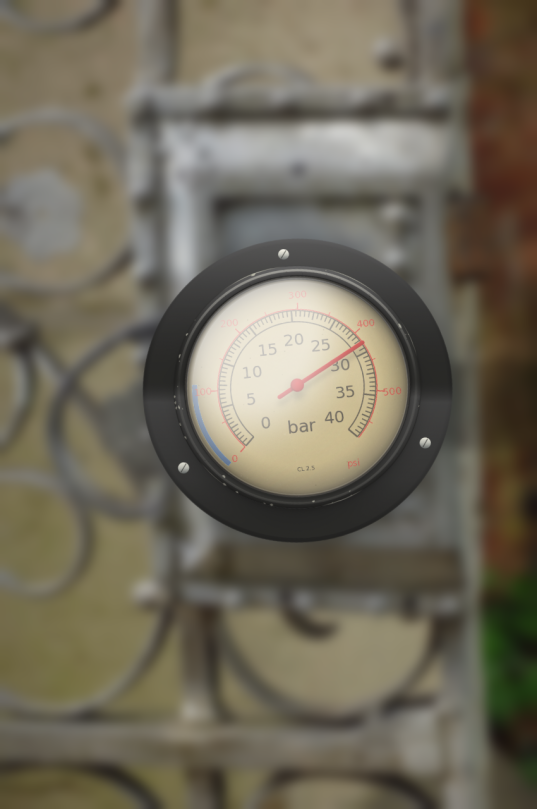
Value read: 29 bar
